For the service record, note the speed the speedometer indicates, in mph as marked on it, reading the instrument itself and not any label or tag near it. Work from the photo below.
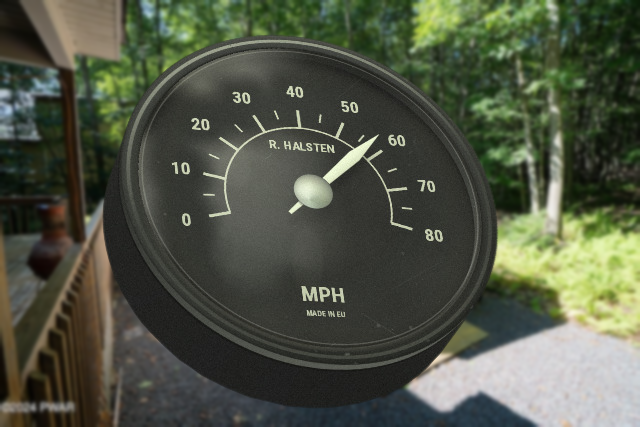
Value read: 57.5 mph
